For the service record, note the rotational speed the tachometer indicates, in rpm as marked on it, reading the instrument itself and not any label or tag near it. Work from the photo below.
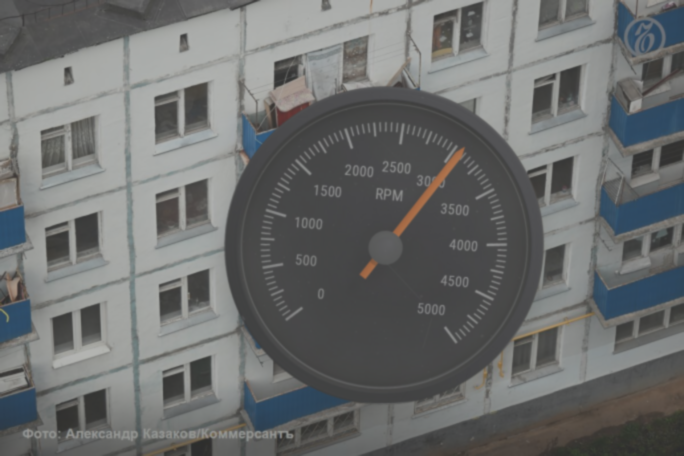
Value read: 3050 rpm
